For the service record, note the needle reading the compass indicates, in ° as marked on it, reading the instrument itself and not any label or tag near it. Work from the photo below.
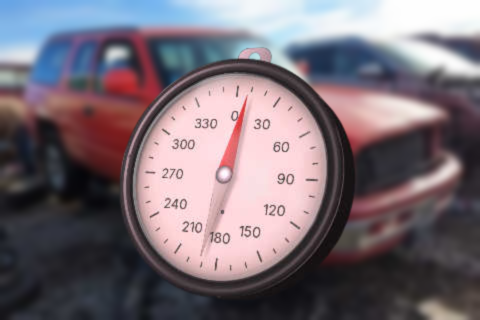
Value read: 10 °
